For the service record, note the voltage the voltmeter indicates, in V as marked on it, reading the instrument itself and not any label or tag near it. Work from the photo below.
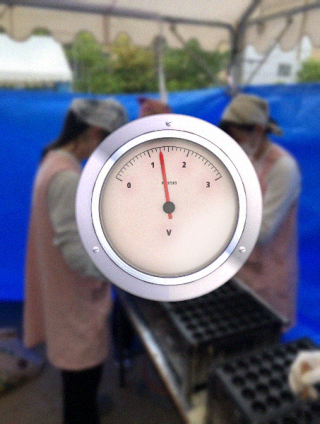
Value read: 1.3 V
